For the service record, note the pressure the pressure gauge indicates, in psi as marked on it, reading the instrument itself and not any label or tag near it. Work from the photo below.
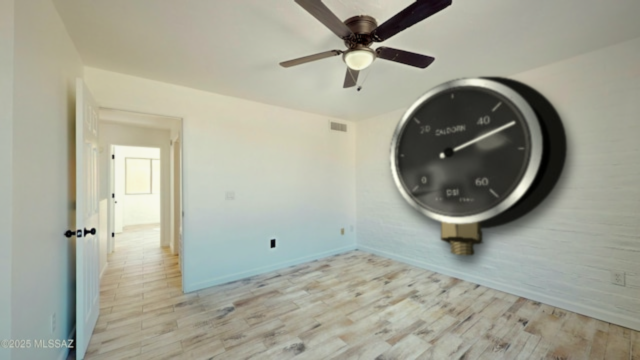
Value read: 45 psi
